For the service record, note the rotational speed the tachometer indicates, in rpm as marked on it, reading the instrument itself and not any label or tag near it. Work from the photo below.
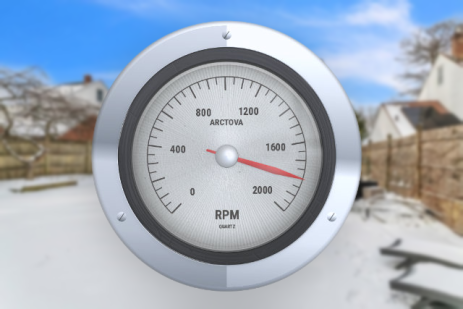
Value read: 1800 rpm
